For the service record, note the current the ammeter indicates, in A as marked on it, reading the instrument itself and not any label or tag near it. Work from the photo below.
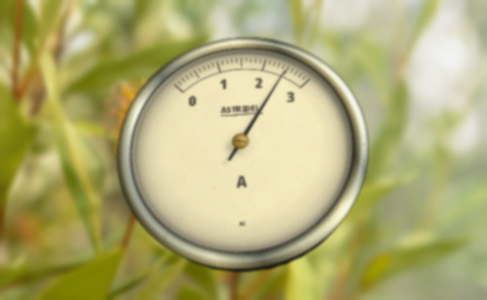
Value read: 2.5 A
